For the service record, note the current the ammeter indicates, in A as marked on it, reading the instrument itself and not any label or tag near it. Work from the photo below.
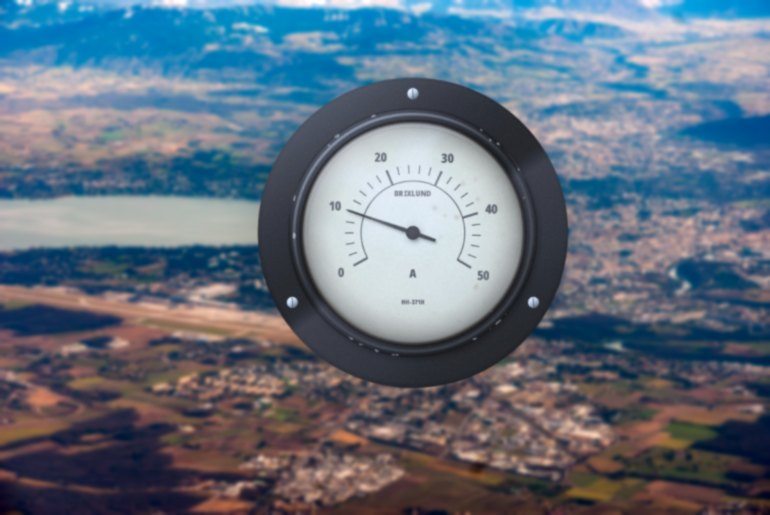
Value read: 10 A
